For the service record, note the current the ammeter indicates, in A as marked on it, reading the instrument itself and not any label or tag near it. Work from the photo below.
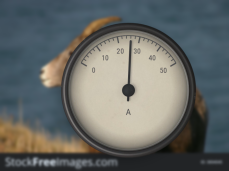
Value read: 26 A
